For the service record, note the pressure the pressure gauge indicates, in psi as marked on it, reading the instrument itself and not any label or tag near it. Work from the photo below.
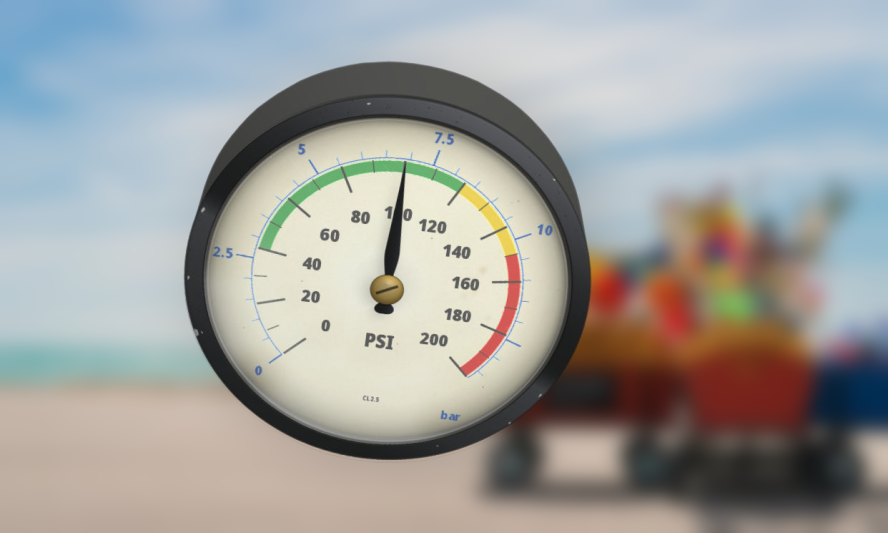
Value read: 100 psi
